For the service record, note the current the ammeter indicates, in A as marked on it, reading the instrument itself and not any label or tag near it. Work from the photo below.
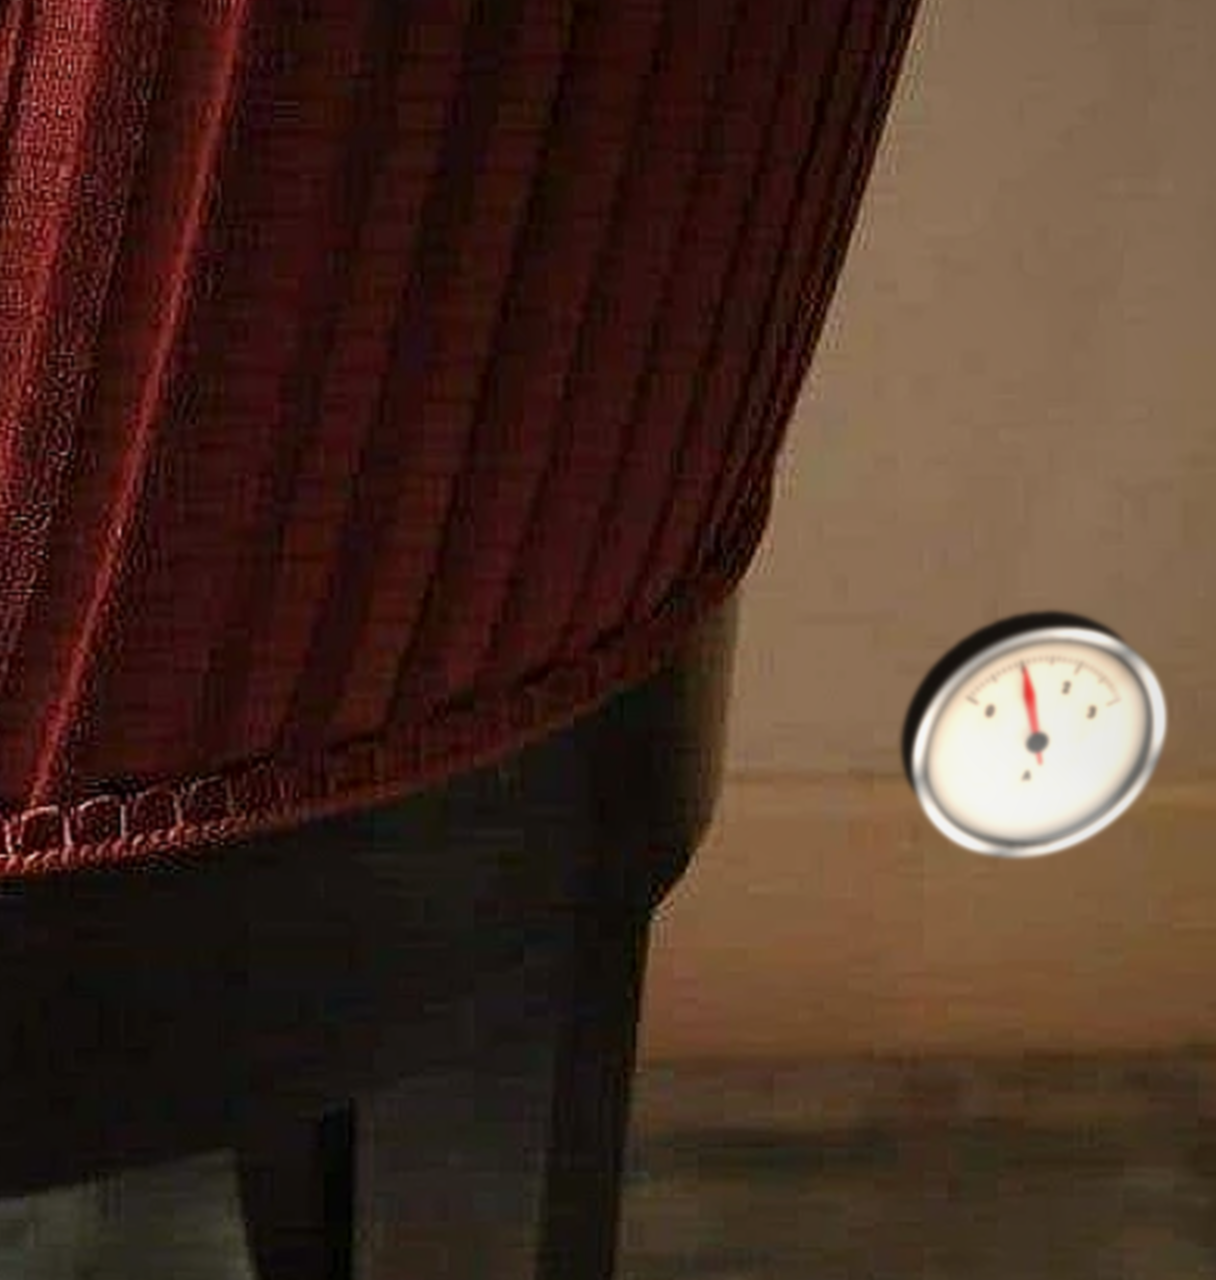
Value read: 1 A
